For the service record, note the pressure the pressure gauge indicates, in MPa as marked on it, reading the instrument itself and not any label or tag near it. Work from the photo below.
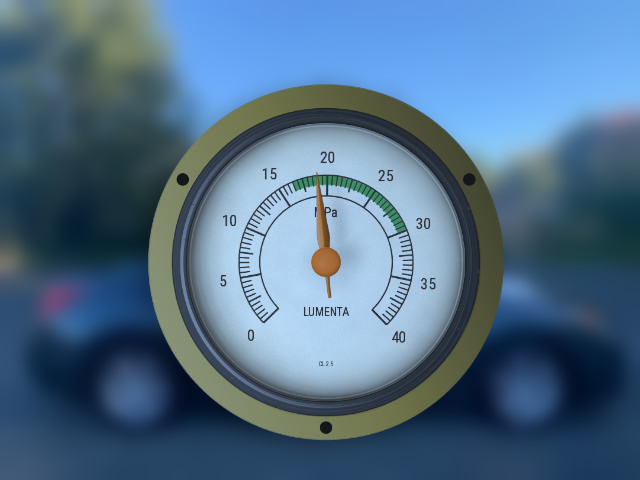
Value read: 19 MPa
